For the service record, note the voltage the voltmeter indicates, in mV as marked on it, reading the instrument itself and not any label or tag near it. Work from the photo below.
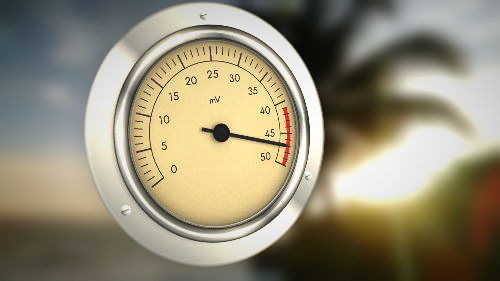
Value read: 47 mV
